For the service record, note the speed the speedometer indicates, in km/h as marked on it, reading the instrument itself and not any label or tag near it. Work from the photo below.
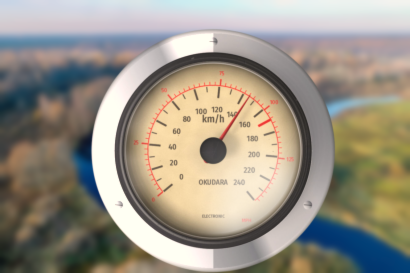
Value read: 145 km/h
